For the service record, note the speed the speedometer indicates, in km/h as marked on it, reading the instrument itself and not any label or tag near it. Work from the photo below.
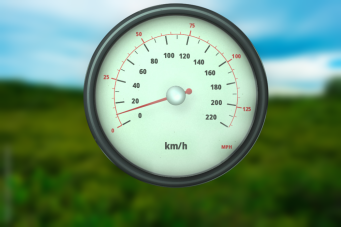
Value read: 10 km/h
